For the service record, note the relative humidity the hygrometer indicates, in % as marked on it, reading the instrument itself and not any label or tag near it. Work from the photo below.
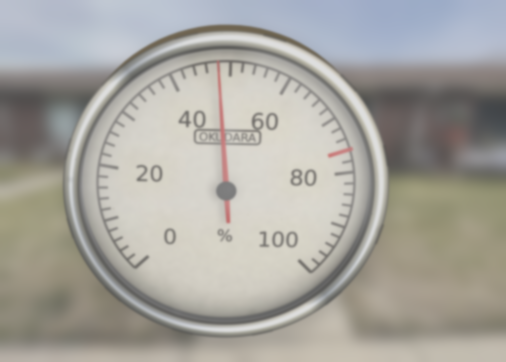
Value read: 48 %
